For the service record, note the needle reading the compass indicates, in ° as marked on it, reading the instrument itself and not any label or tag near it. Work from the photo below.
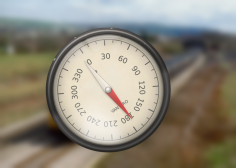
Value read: 175 °
